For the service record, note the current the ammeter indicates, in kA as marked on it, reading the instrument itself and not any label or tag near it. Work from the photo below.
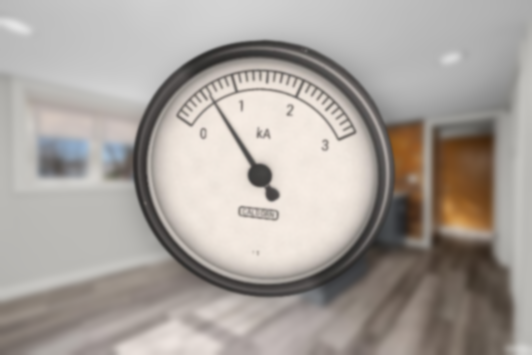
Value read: 0.6 kA
